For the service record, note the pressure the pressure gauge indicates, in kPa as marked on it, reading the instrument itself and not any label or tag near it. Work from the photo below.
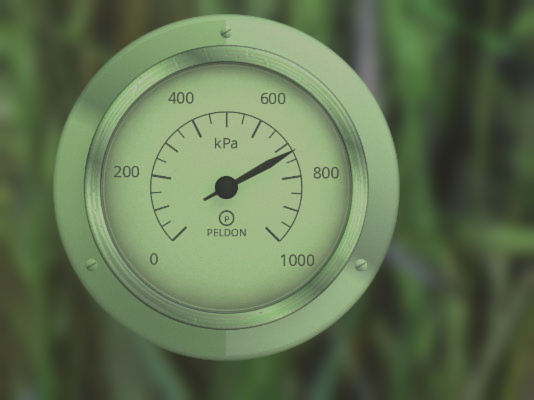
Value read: 725 kPa
